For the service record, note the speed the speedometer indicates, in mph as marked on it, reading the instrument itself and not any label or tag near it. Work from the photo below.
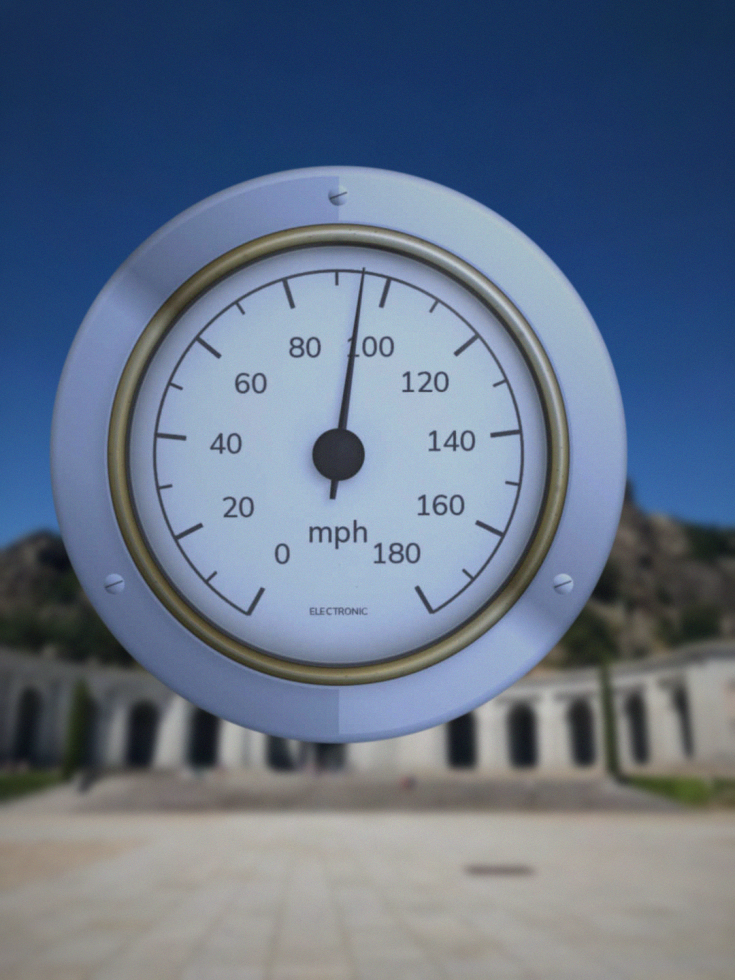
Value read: 95 mph
